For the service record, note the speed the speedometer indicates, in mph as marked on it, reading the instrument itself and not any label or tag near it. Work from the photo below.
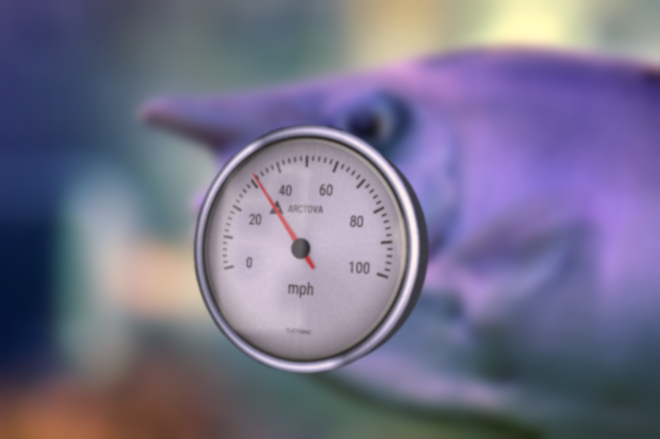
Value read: 32 mph
